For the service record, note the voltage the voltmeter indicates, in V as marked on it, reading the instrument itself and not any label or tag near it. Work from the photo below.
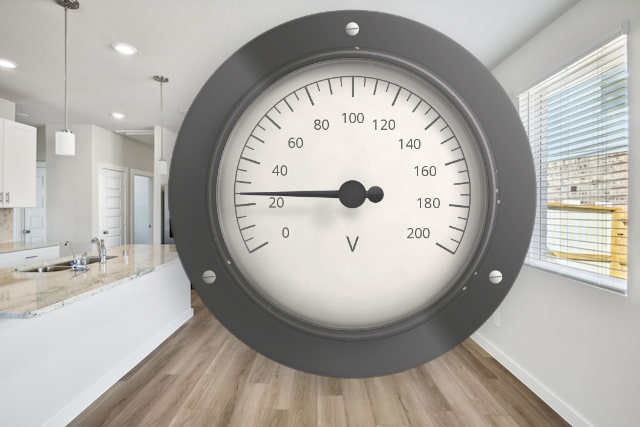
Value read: 25 V
